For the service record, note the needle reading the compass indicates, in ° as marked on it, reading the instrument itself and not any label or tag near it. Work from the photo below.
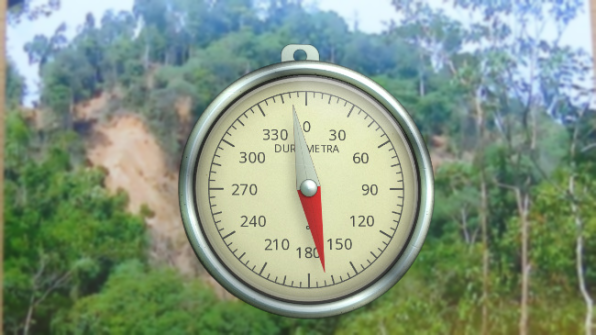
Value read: 170 °
